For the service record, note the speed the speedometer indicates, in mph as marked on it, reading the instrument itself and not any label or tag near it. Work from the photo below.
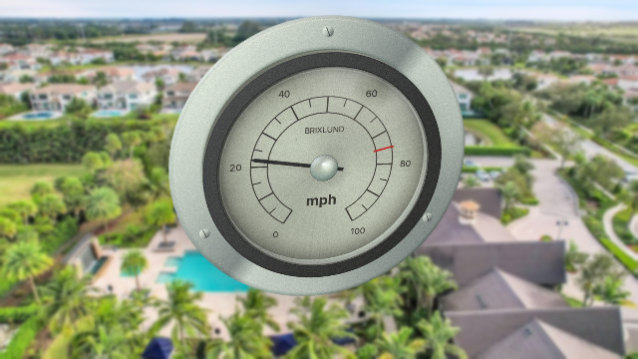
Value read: 22.5 mph
